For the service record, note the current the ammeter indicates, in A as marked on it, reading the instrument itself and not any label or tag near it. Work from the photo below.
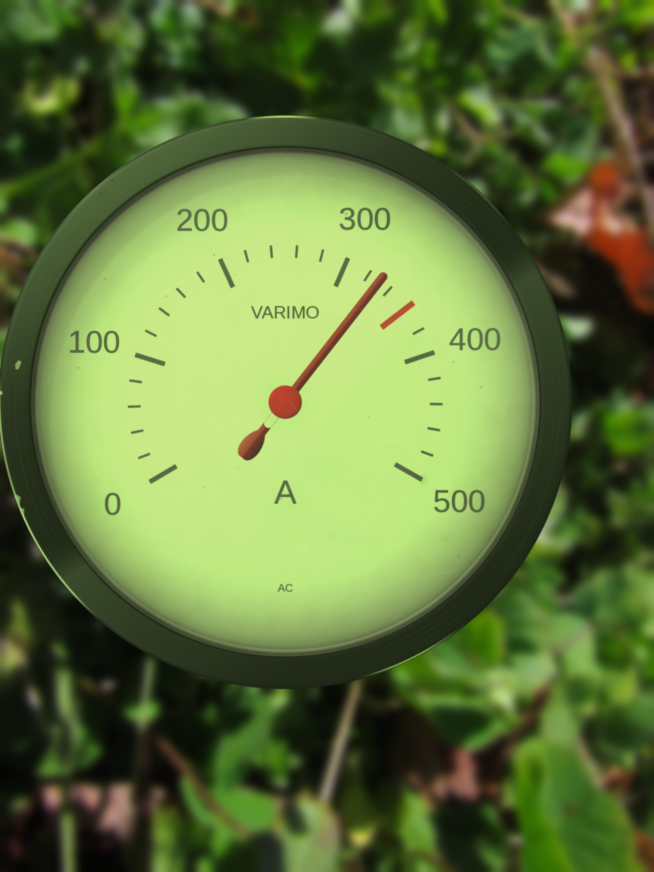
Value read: 330 A
